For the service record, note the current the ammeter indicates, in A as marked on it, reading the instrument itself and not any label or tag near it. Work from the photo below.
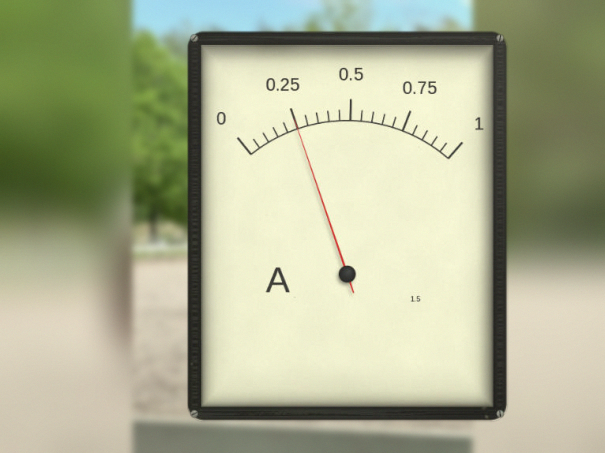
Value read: 0.25 A
